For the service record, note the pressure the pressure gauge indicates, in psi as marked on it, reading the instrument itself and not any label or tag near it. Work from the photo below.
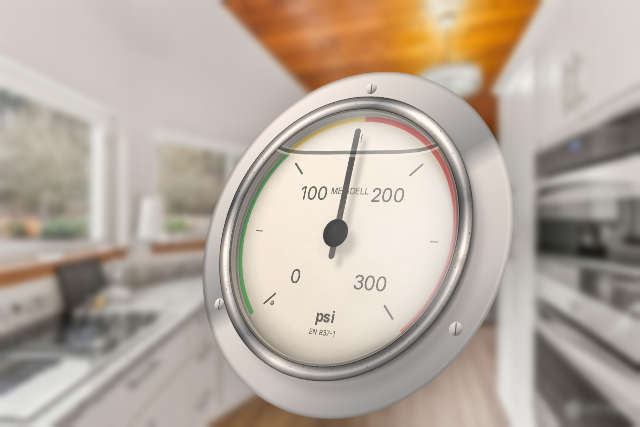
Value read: 150 psi
